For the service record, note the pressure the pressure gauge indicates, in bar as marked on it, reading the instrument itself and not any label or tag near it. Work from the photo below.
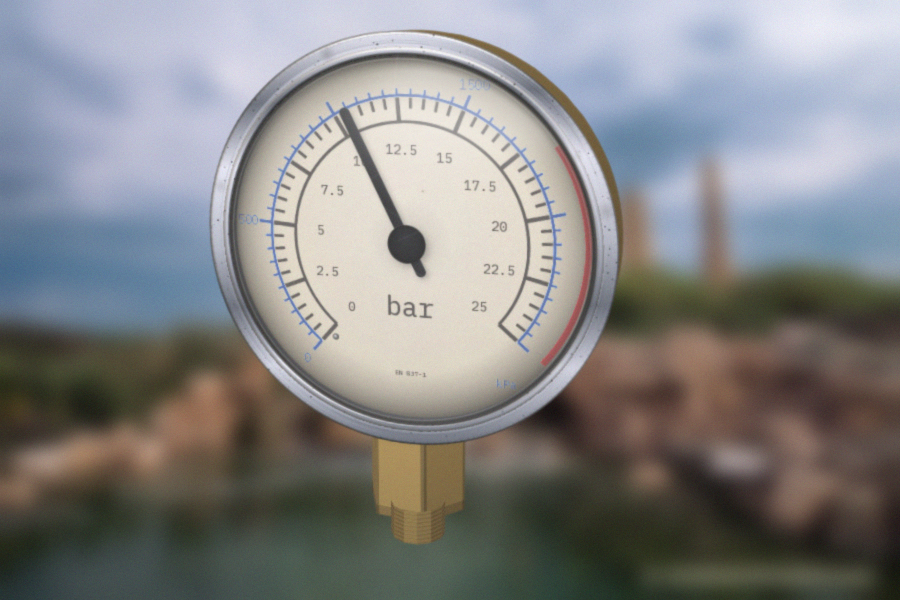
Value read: 10.5 bar
